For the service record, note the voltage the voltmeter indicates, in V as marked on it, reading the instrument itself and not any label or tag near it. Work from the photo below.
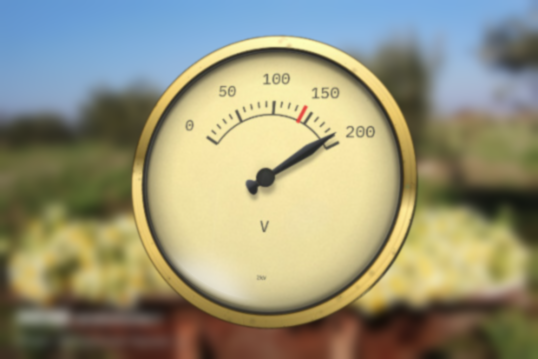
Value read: 190 V
